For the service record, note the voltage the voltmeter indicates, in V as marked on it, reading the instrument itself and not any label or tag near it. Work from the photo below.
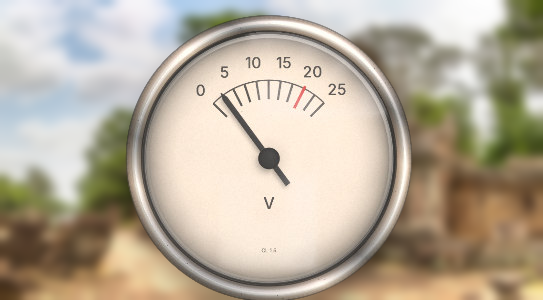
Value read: 2.5 V
